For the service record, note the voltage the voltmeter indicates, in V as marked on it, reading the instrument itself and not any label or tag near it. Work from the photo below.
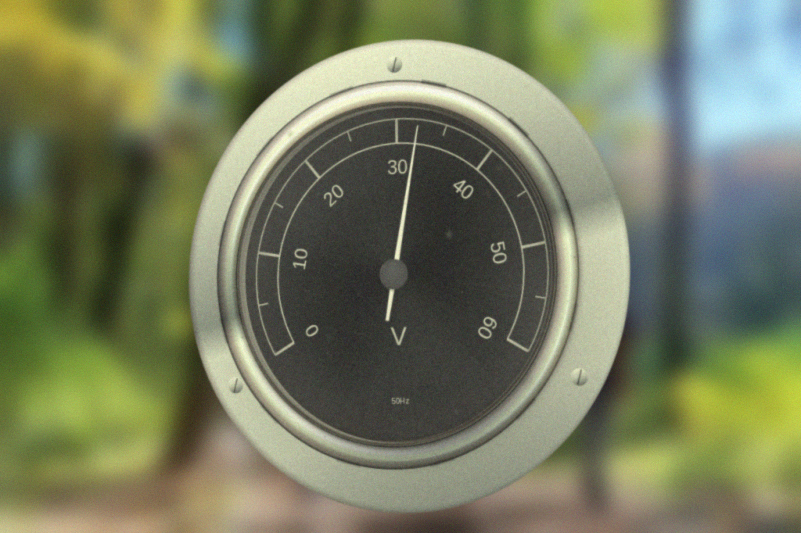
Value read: 32.5 V
